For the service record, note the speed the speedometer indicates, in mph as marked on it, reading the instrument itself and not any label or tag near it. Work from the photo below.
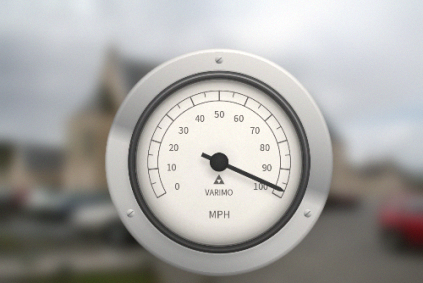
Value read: 97.5 mph
